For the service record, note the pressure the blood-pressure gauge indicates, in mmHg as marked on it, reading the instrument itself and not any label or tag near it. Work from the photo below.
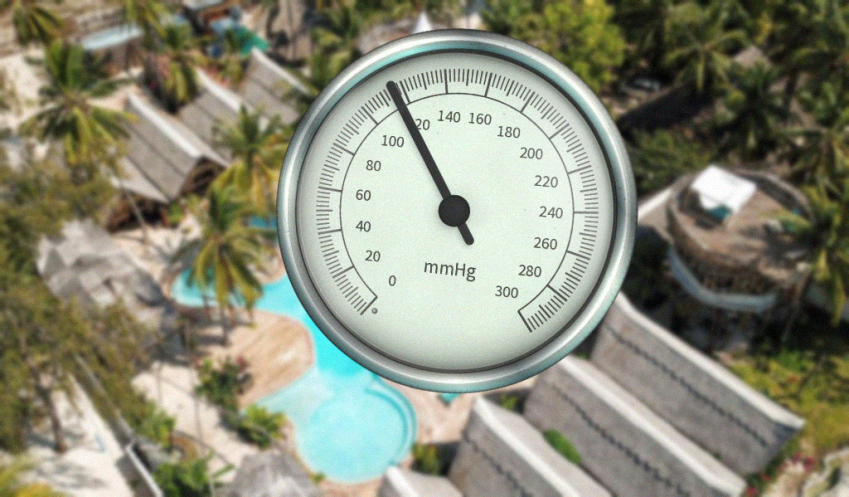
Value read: 116 mmHg
